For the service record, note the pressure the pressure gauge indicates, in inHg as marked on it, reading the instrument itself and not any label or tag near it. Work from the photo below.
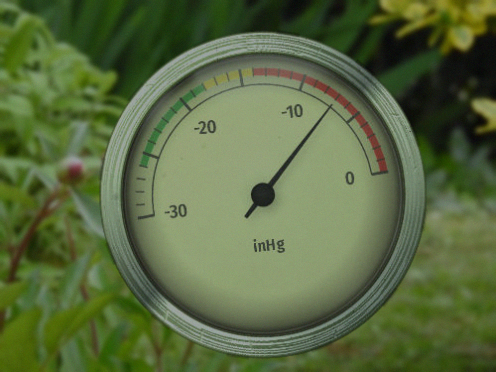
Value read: -7 inHg
